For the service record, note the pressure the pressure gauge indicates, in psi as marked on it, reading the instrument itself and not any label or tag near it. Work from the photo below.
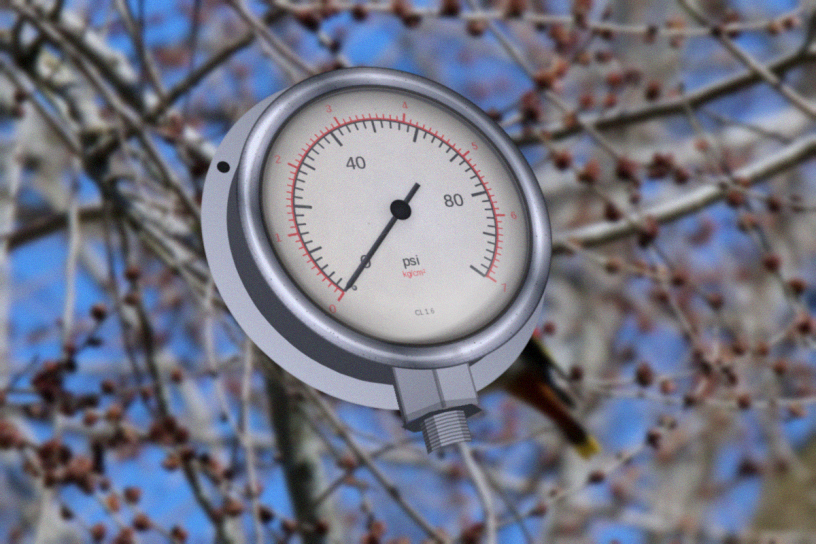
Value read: 0 psi
